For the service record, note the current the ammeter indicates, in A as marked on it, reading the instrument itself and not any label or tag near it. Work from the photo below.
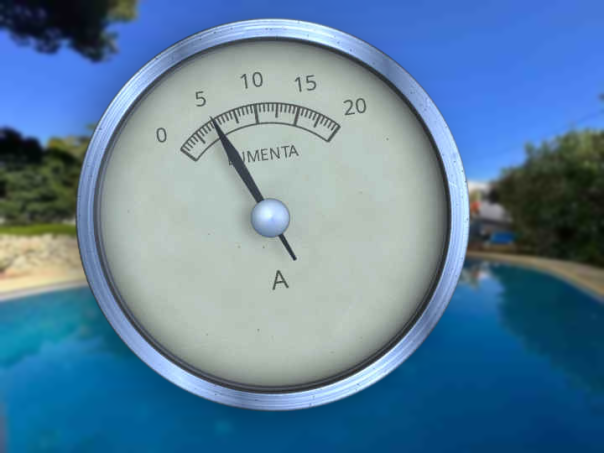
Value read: 5 A
